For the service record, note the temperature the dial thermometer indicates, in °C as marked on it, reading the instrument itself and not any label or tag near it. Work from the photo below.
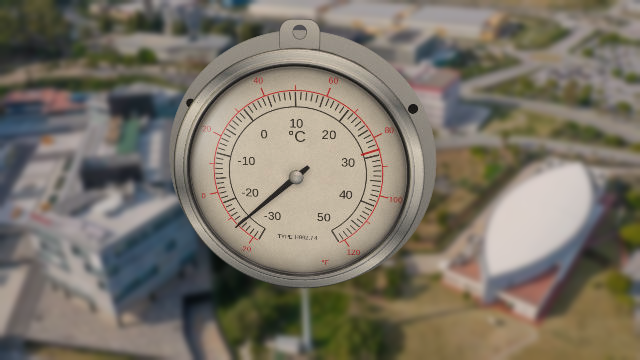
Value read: -25 °C
